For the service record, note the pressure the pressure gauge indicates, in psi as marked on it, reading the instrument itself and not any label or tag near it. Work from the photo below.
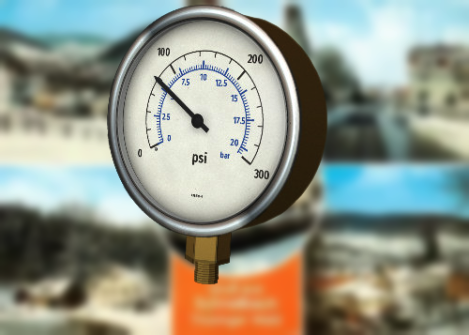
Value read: 80 psi
